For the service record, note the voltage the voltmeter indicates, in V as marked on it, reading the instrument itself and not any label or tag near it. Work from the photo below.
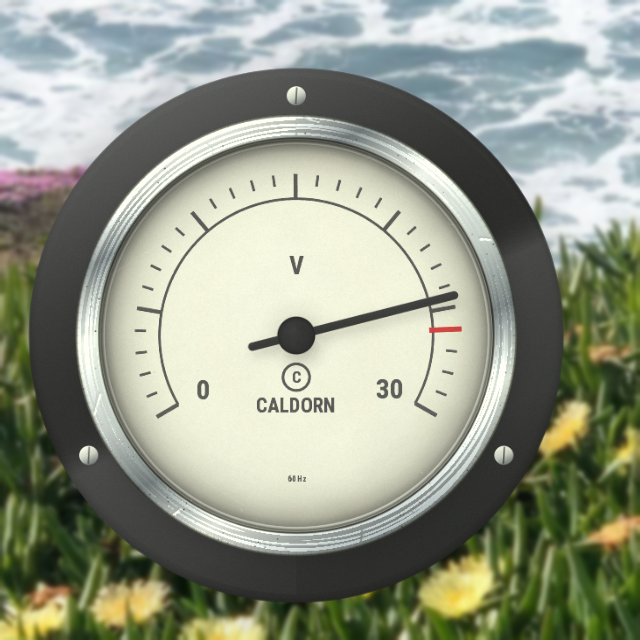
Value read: 24.5 V
